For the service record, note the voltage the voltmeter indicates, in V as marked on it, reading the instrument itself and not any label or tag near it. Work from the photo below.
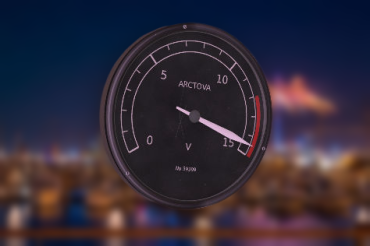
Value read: 14.5 V
